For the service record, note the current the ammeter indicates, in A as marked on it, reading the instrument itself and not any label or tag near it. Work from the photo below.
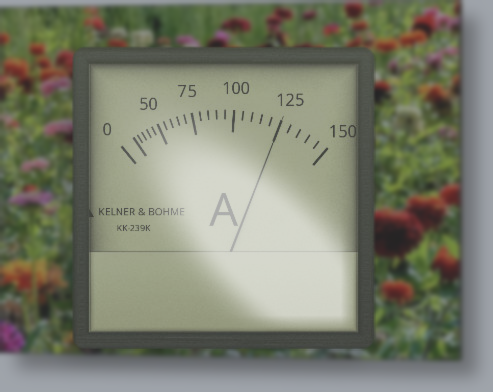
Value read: 125 A
